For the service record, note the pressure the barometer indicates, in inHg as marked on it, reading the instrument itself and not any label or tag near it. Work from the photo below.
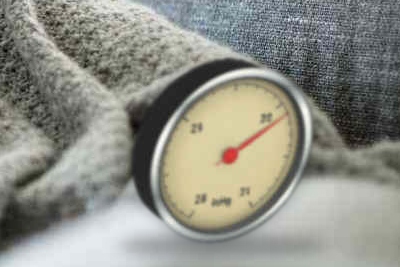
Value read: 30.1 inHg
